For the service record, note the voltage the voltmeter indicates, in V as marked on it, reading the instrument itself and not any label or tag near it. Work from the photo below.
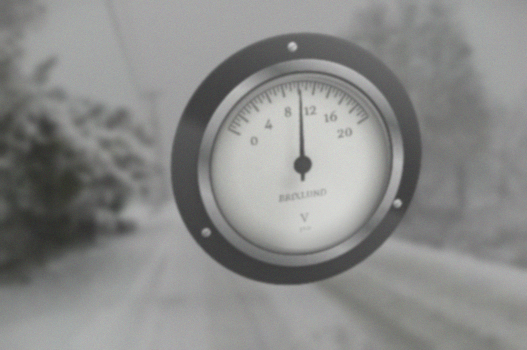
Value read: 10 V
